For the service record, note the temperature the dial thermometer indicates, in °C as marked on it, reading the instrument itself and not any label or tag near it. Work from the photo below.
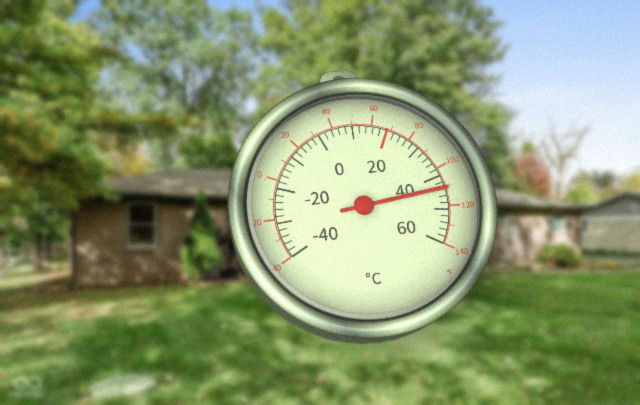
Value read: 44 °C
